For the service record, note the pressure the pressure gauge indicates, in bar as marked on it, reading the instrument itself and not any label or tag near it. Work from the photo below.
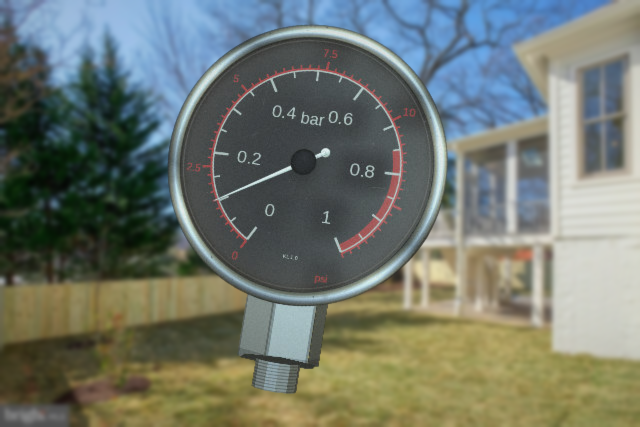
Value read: 0.1 bar
